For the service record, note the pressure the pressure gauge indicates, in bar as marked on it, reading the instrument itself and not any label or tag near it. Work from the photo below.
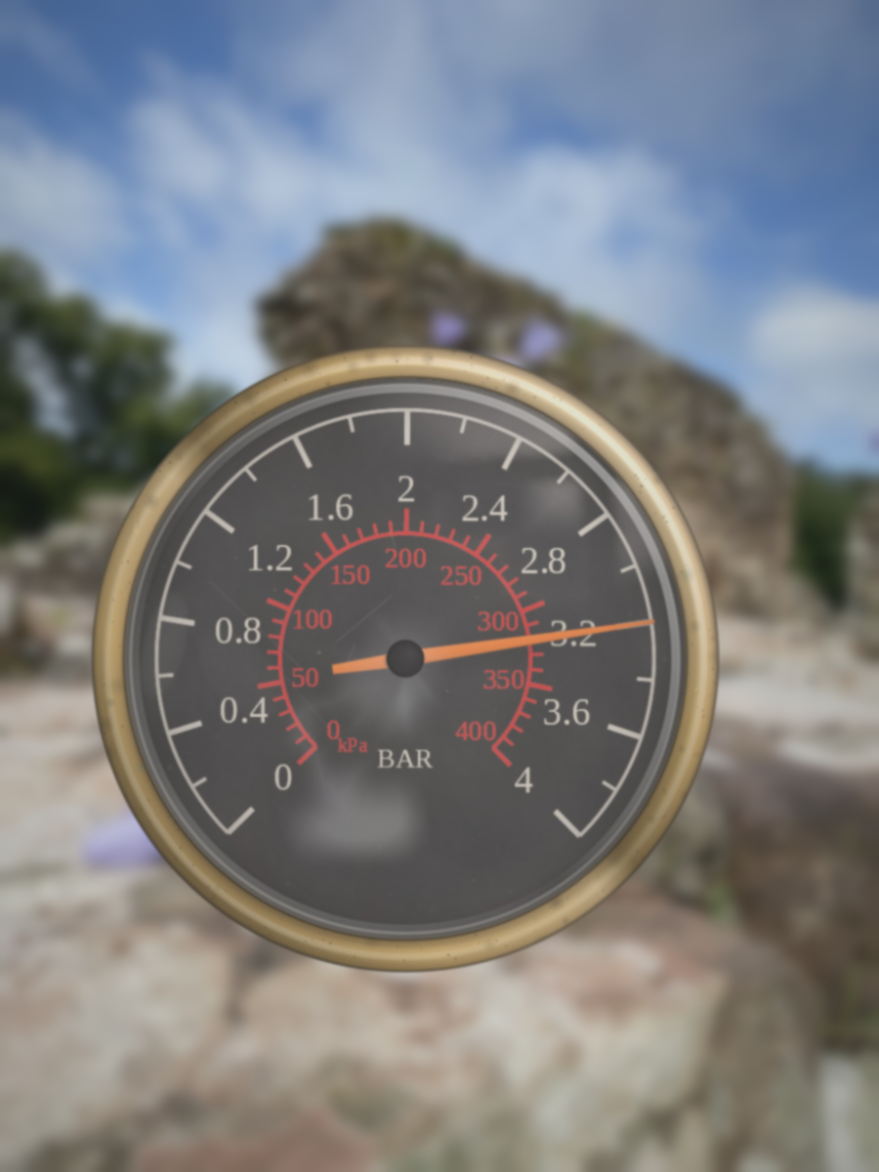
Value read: 3.2 bar
